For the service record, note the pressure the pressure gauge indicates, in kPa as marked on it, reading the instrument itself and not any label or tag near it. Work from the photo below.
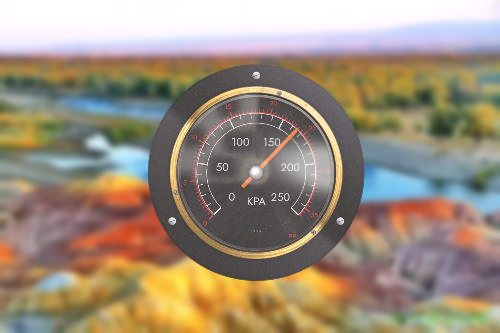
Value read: 165 kPa
